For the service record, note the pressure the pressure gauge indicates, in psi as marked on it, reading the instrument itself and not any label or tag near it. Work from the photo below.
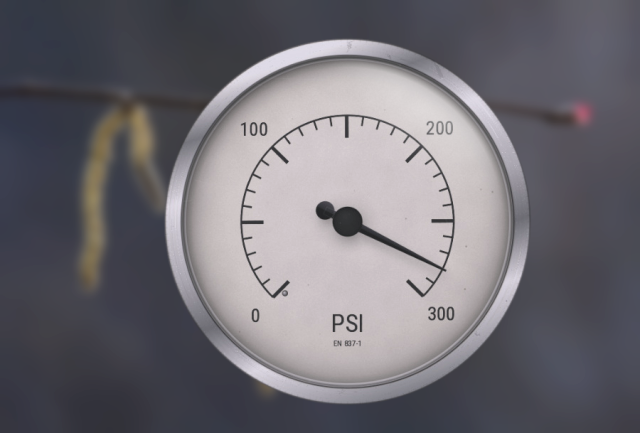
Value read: 280 psi
